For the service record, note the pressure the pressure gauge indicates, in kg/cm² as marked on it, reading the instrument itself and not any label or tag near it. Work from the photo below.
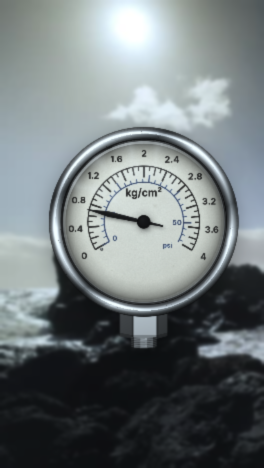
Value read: 0.7 kg/cm²
